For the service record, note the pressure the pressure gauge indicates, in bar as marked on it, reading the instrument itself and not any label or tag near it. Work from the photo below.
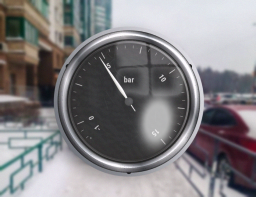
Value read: 4.75 bar
